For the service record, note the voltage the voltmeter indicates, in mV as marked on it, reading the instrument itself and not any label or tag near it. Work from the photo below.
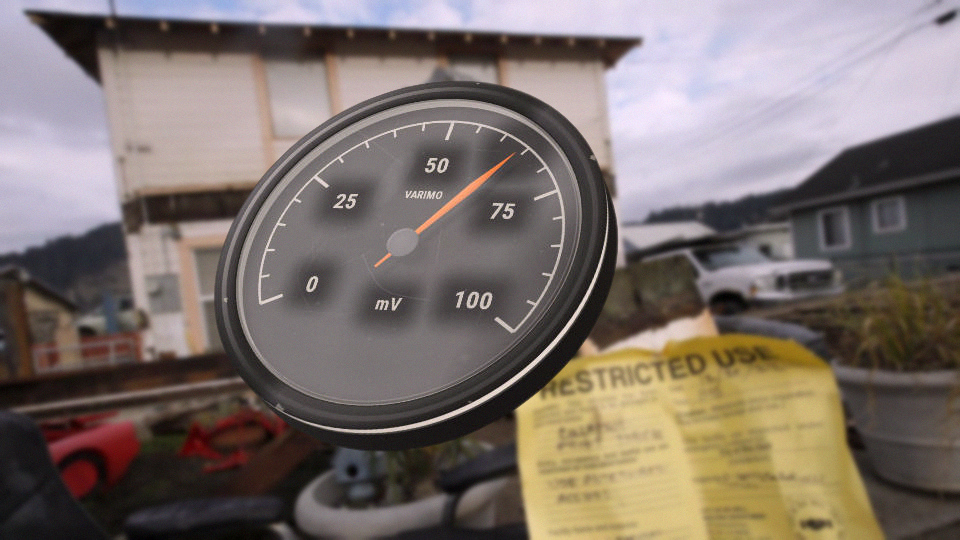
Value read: 65 mV
